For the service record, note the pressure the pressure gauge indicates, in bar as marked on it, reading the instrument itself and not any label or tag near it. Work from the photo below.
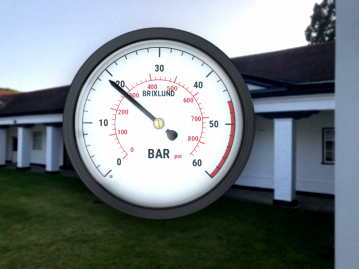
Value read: 19 bar
